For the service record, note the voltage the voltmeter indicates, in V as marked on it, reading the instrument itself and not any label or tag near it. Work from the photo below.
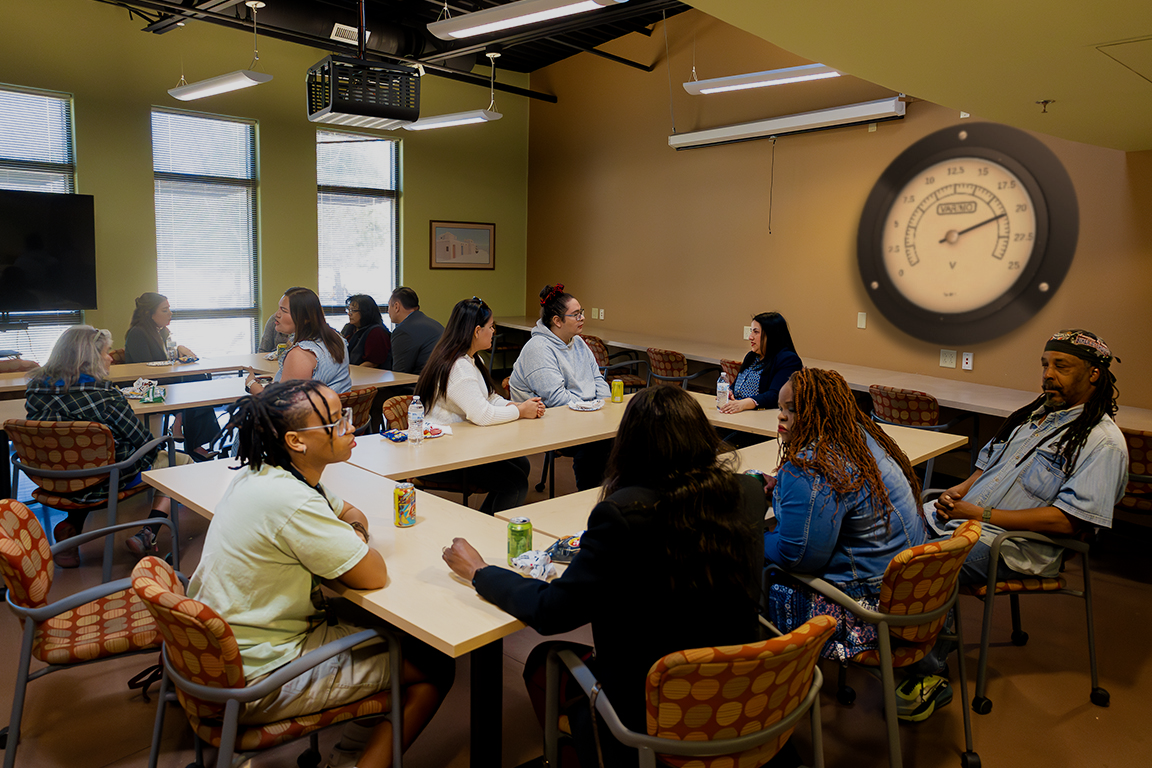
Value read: 20 V
